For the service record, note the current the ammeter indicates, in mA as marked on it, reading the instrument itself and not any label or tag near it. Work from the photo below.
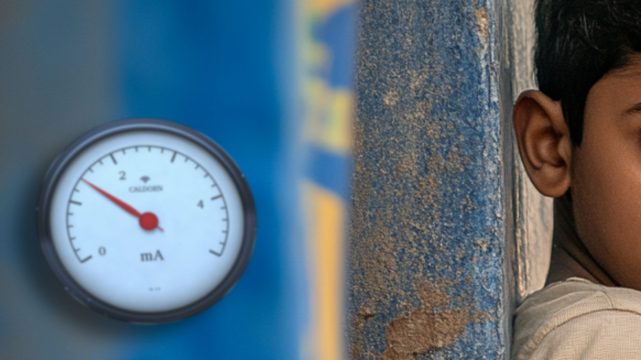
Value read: 1.4 mA
